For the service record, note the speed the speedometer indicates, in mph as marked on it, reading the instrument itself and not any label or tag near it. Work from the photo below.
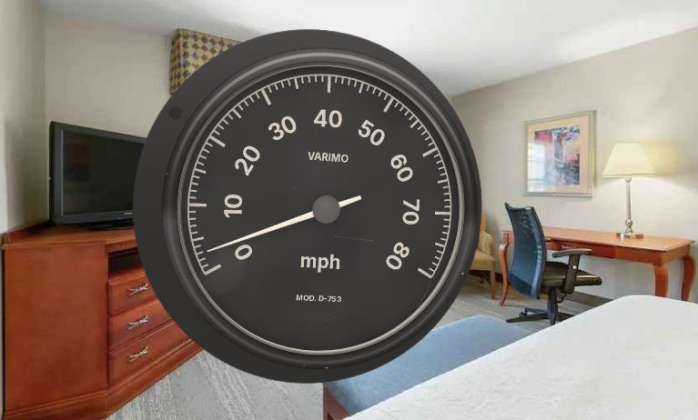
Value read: 3 mph
